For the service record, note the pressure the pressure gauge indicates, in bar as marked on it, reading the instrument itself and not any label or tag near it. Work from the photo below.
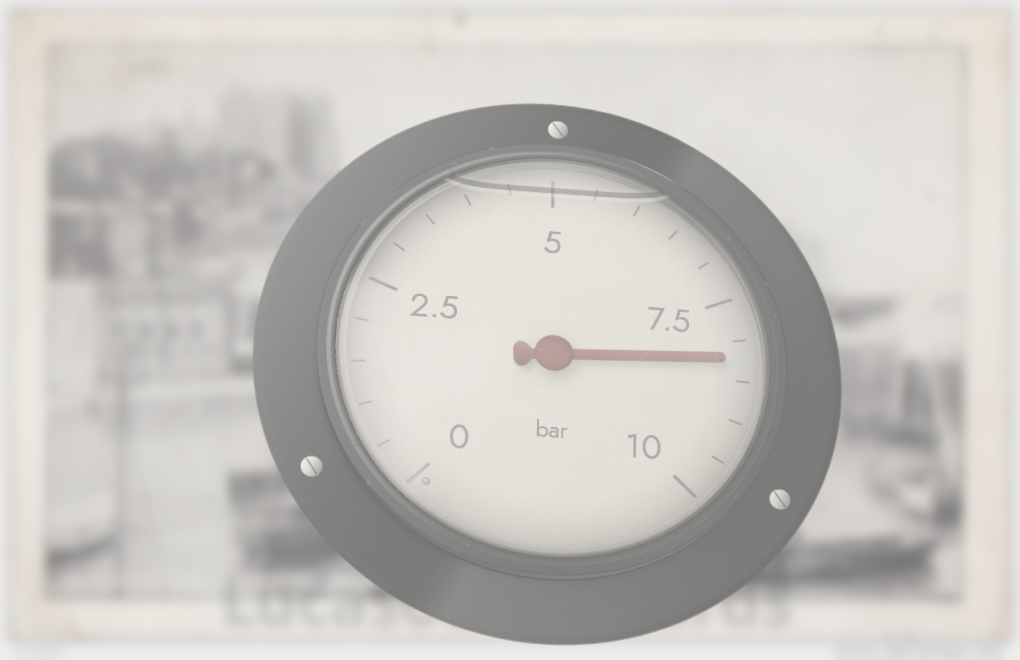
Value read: 8.25 bar
